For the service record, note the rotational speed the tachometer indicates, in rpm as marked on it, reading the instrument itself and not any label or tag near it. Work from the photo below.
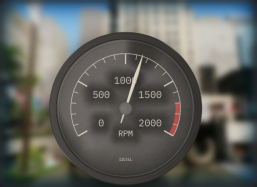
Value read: 1150 rpm
